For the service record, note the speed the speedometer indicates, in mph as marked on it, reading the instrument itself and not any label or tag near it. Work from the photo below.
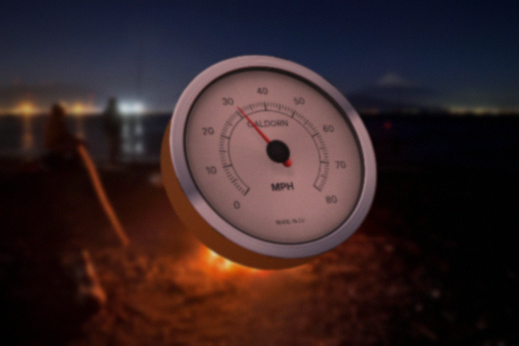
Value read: 30 mph
